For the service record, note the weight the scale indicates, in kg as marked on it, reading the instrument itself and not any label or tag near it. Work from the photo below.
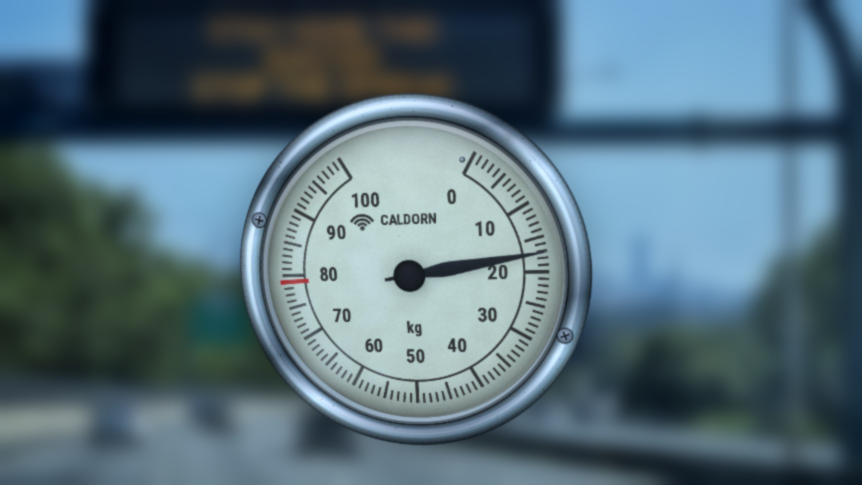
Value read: 17 kg
